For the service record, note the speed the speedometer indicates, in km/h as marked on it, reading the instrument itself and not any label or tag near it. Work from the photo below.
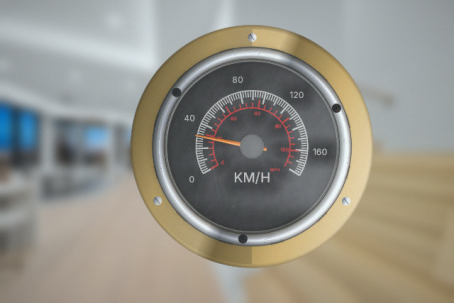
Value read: 30 km/h
